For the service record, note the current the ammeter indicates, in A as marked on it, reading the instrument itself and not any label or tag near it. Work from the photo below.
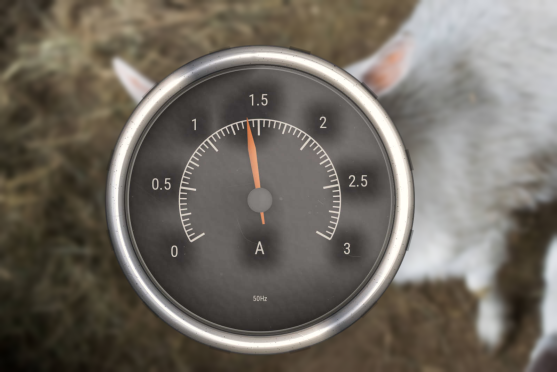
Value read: 1.4 A
